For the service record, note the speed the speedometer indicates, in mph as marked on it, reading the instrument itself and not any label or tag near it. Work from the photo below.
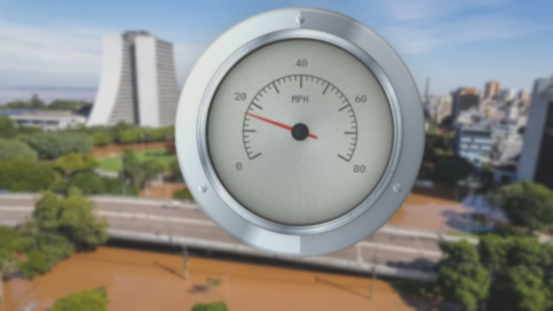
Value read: 16 mph
